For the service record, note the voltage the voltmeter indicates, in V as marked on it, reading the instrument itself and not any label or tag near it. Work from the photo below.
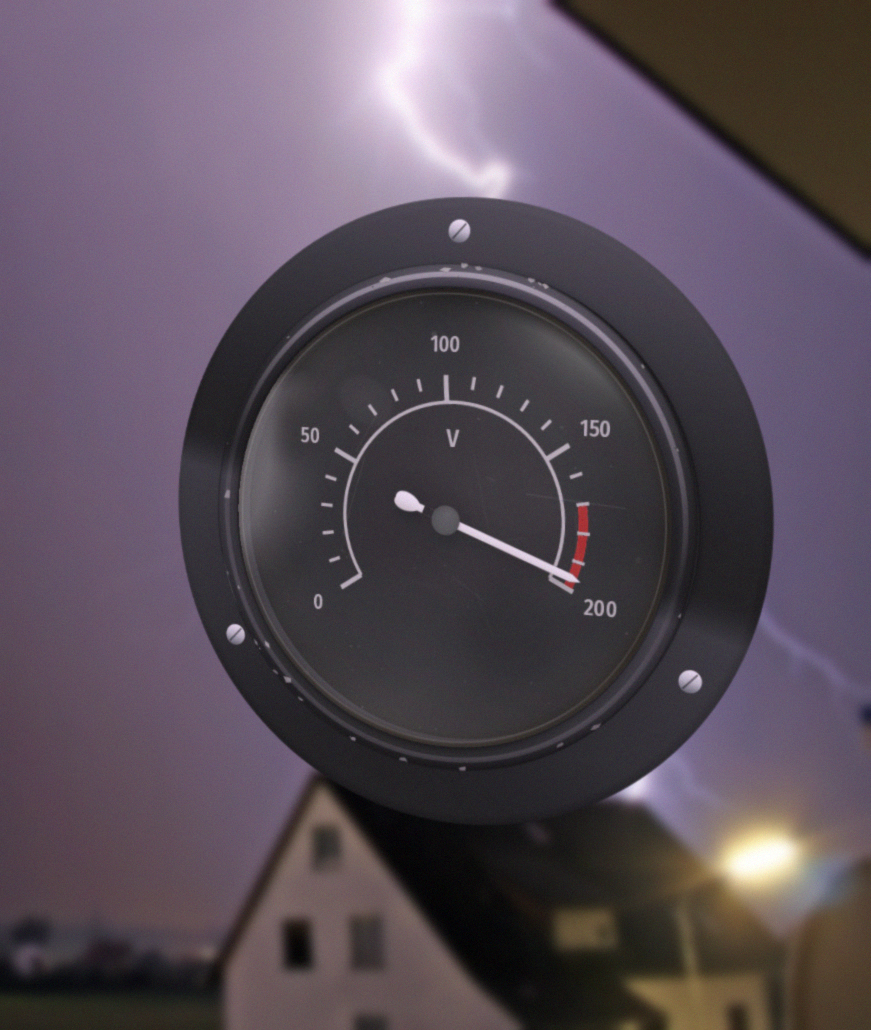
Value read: 195 V
